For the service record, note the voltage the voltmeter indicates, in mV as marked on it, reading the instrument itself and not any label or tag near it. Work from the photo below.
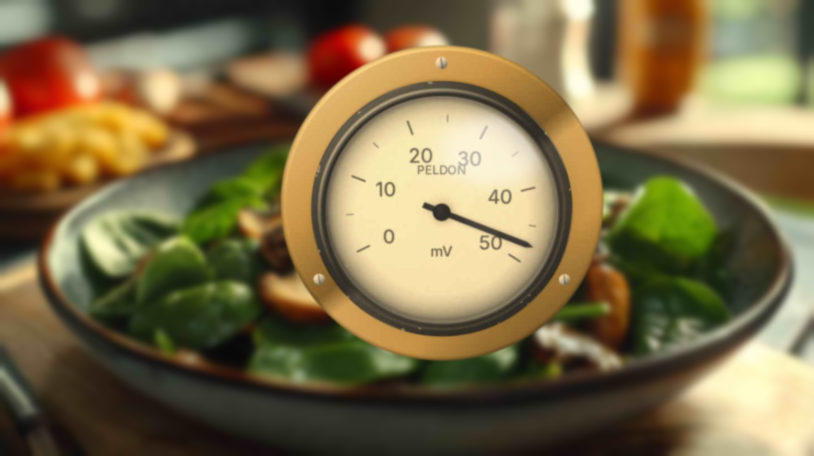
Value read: 47.5 mV
